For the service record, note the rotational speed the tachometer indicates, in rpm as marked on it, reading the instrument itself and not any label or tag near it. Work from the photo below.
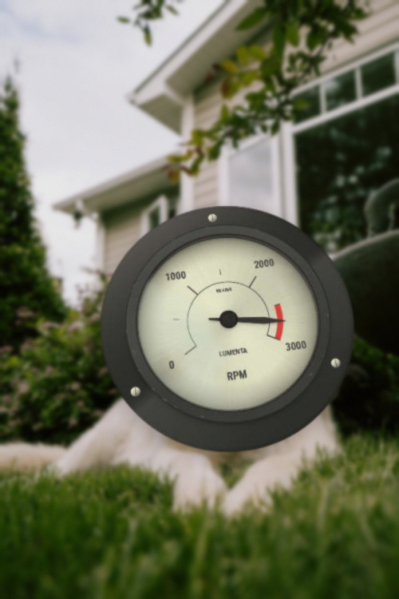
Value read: 2750 rpm
